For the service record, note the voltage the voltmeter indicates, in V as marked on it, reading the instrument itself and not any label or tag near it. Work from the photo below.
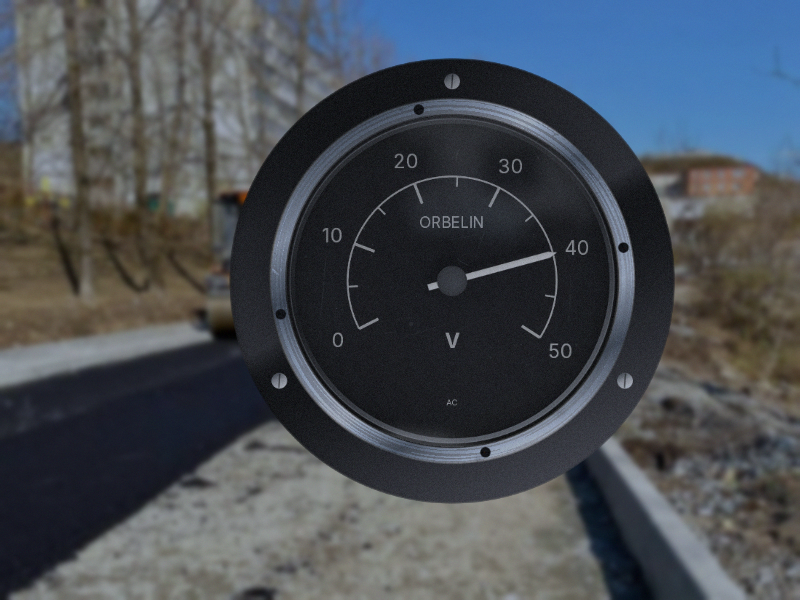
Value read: 40 V
